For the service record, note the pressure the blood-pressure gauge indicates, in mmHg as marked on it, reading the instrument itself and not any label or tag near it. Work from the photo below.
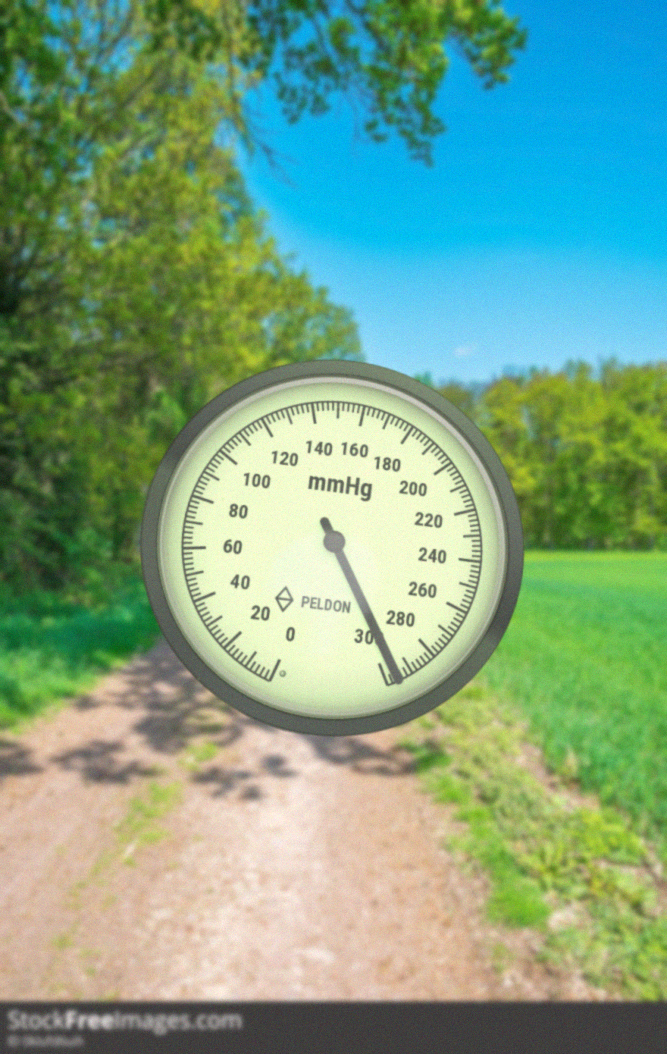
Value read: 296 mmHg
